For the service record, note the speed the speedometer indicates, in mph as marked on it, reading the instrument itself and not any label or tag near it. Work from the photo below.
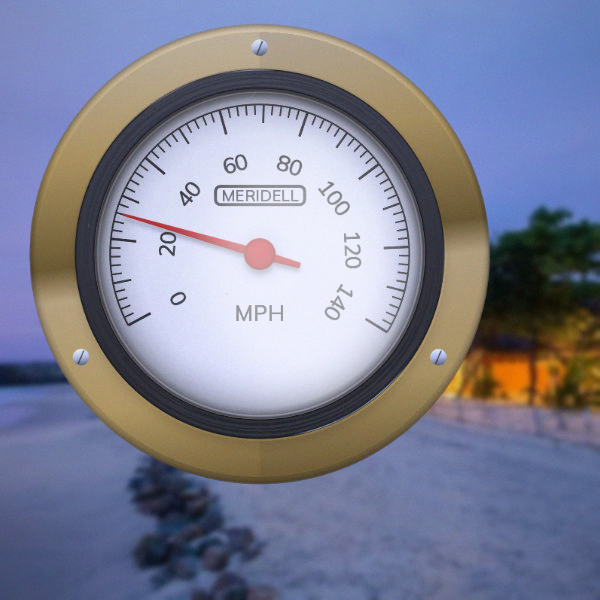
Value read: 26 mph
